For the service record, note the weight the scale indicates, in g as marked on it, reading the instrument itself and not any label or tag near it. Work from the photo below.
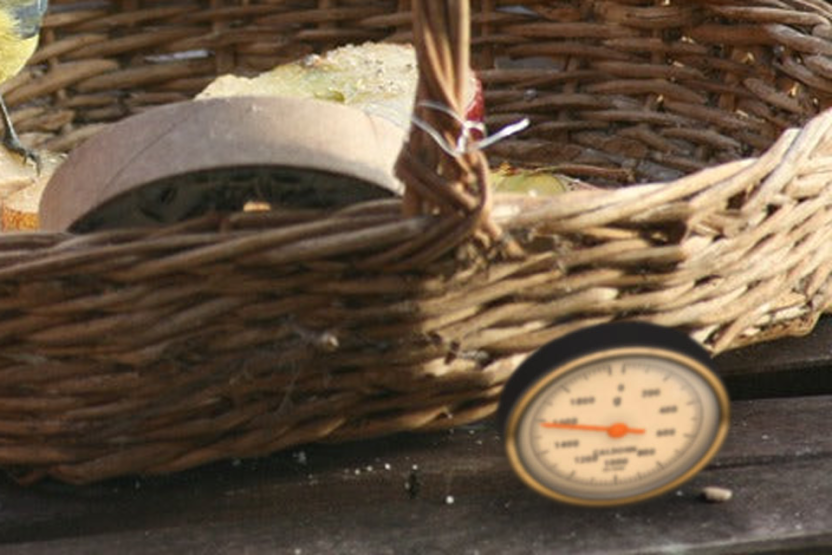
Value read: 1600 g
